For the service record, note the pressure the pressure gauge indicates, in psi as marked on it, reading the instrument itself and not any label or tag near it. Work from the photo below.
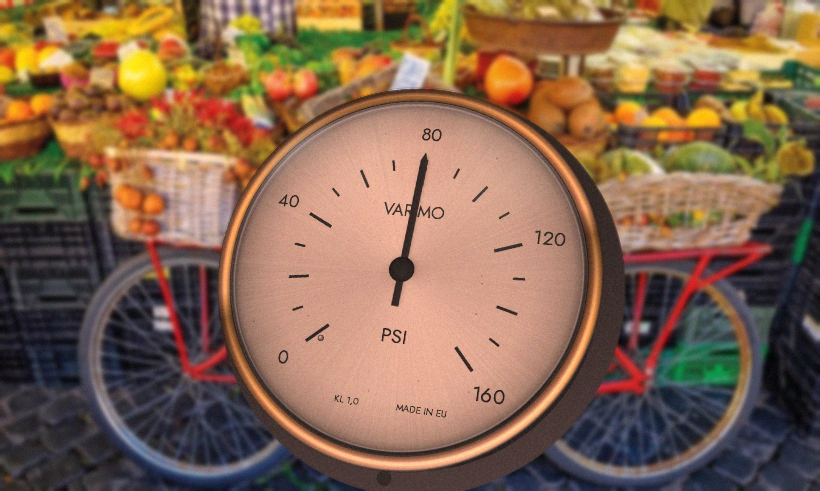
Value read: 80 psi
